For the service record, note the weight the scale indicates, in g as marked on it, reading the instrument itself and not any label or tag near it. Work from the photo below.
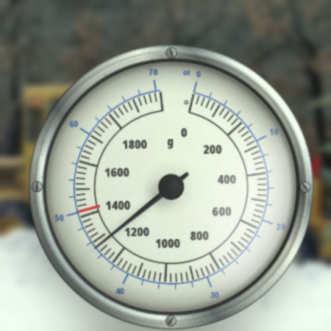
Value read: 1280 g
